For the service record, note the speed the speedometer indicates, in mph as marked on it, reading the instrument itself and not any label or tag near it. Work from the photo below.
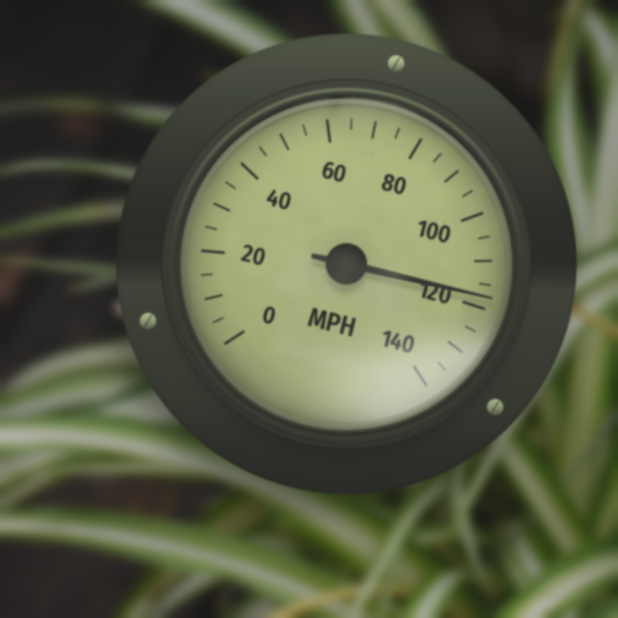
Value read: 117.5 mph
